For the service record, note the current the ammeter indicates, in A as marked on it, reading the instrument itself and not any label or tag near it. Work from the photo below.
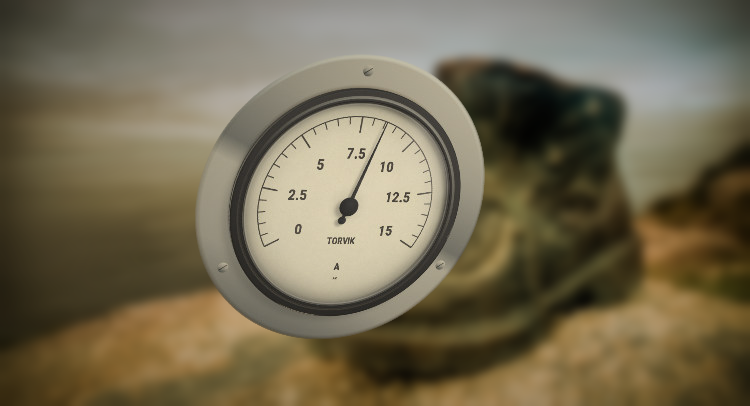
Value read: 8.5 A
